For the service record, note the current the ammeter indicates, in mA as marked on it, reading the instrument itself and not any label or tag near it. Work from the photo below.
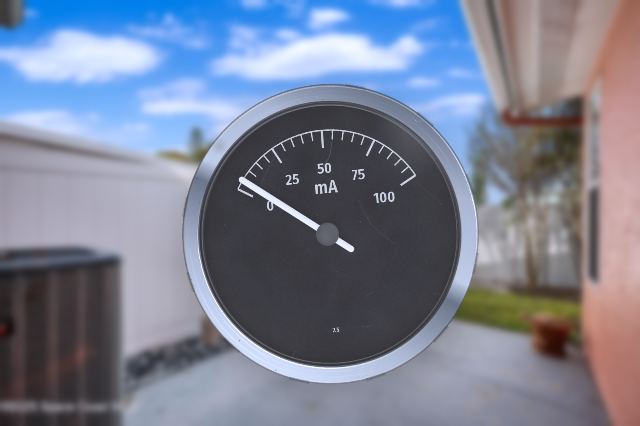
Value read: 5 mA
